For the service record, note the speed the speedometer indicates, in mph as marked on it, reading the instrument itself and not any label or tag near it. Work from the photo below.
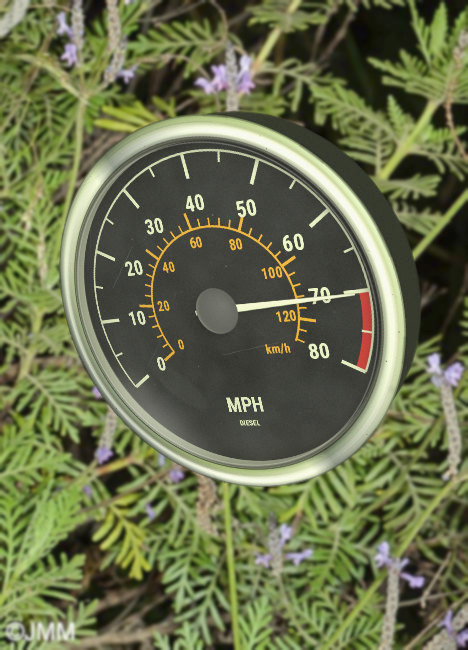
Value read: 70 mph
